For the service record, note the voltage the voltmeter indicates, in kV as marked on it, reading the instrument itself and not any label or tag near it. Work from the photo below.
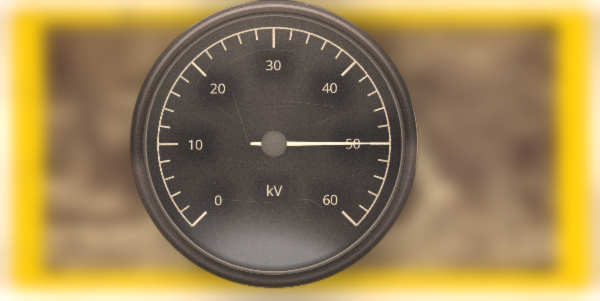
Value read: 50 kV
